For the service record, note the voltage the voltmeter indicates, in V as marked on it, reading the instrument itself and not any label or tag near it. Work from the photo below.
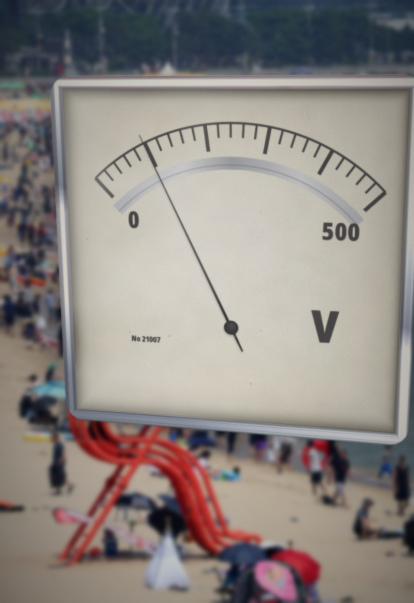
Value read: 100 V
